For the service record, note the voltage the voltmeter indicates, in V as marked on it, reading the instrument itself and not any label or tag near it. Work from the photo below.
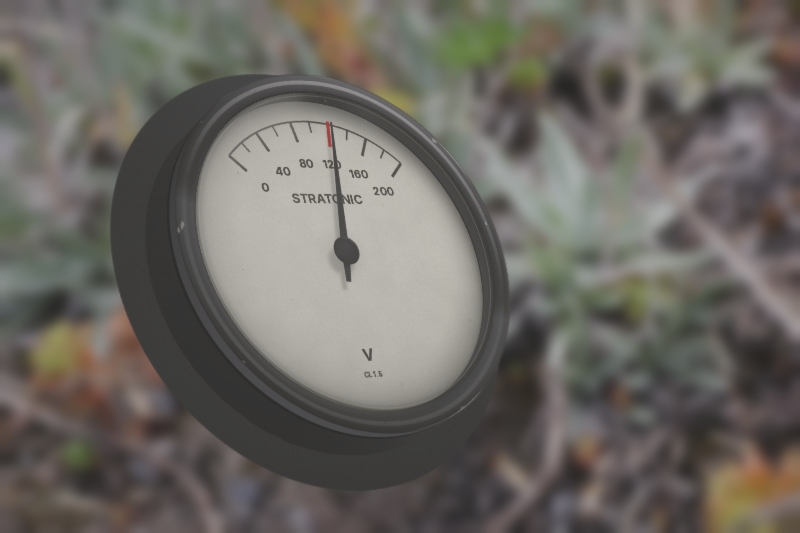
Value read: 120 V
